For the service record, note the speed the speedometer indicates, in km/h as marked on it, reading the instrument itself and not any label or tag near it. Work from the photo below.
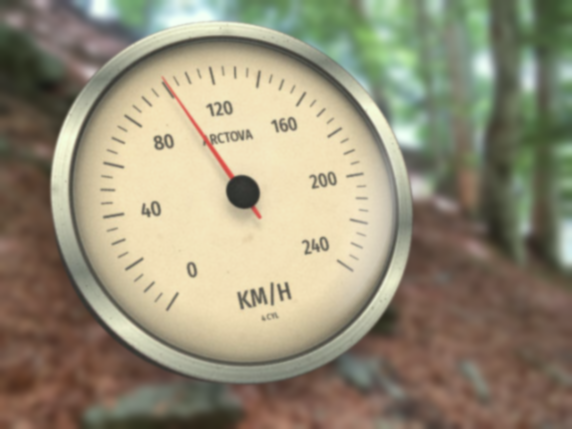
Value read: 100 km/h
